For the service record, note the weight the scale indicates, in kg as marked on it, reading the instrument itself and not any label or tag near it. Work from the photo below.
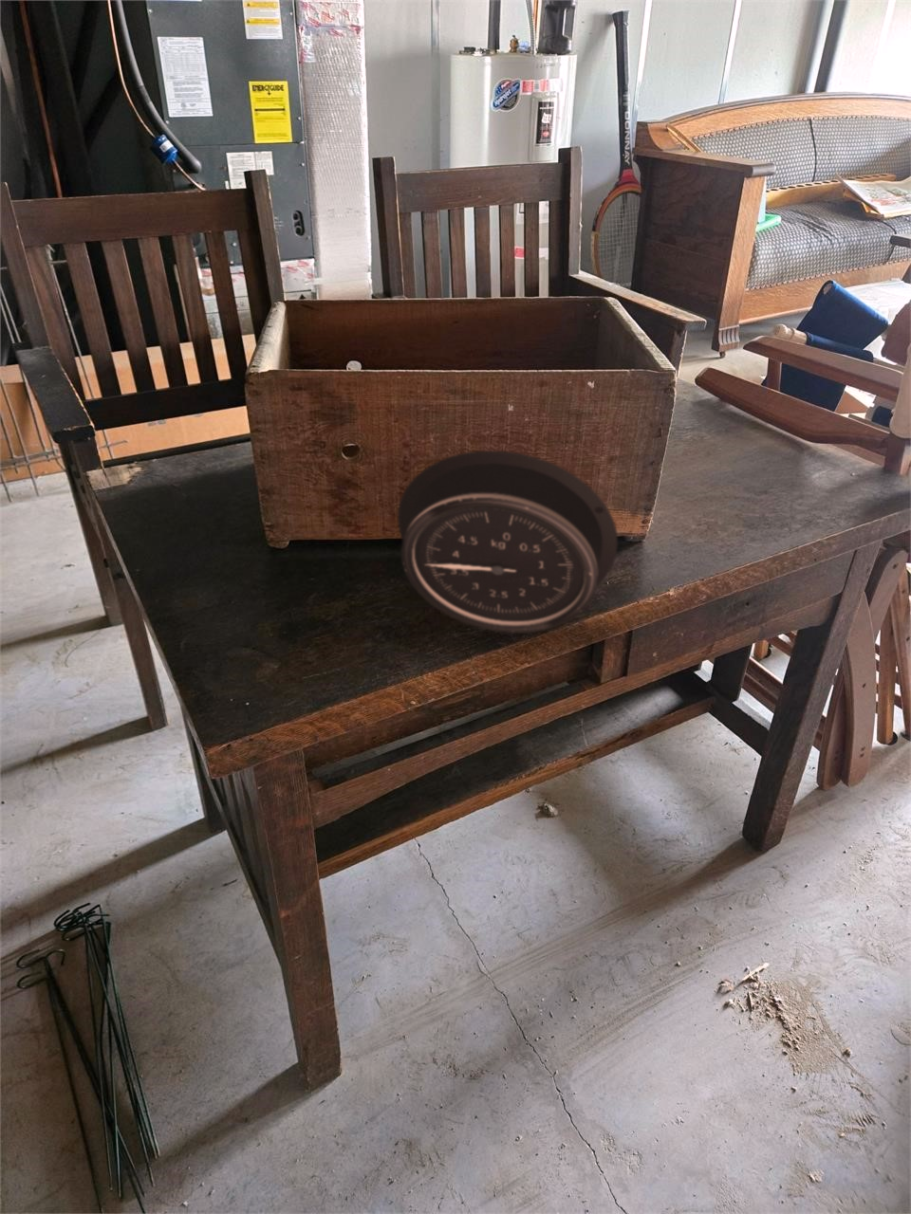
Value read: 3.75 kg
